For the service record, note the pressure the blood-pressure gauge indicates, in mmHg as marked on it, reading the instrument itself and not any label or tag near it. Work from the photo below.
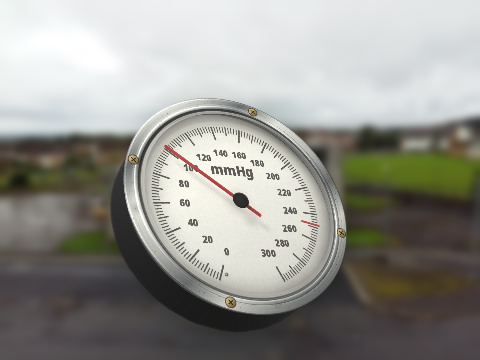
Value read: 100 mmHg
